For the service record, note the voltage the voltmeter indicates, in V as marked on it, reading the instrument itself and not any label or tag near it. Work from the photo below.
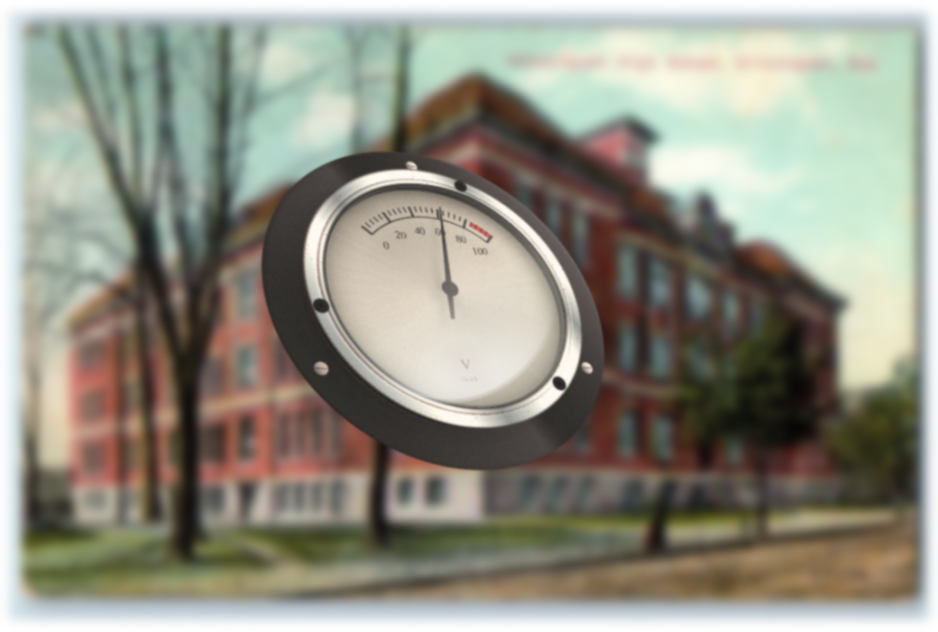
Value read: 60 V
